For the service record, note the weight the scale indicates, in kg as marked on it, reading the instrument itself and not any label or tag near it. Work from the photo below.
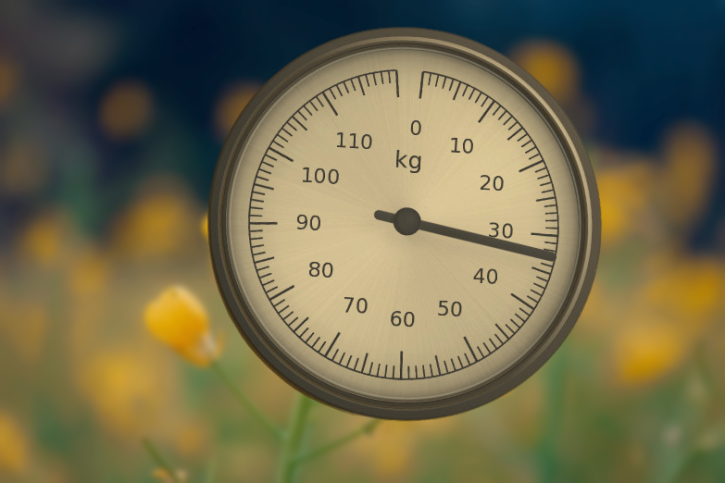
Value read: 33 kg
